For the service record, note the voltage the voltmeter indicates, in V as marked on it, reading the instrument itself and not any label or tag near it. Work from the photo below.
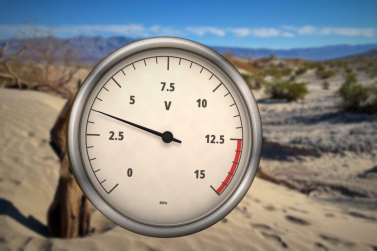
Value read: 3.5 V
